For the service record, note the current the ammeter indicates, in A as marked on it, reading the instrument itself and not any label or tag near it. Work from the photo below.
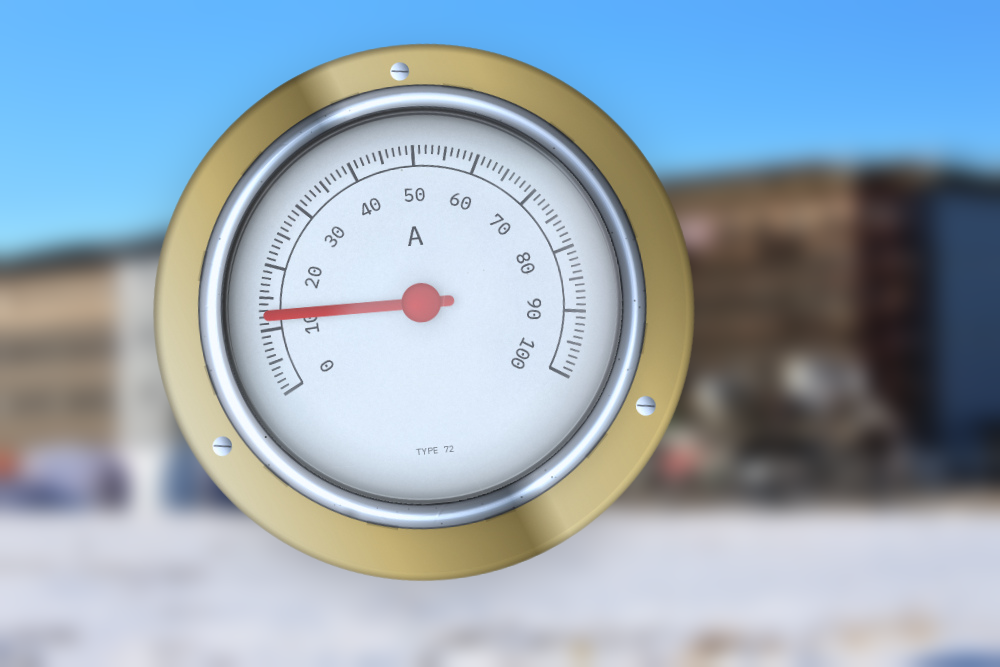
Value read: 12 A
